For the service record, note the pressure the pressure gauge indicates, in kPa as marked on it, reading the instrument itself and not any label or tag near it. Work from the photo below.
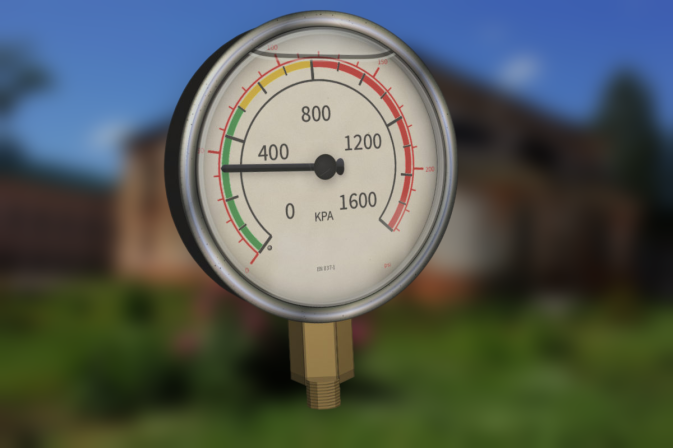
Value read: 300 kPa
